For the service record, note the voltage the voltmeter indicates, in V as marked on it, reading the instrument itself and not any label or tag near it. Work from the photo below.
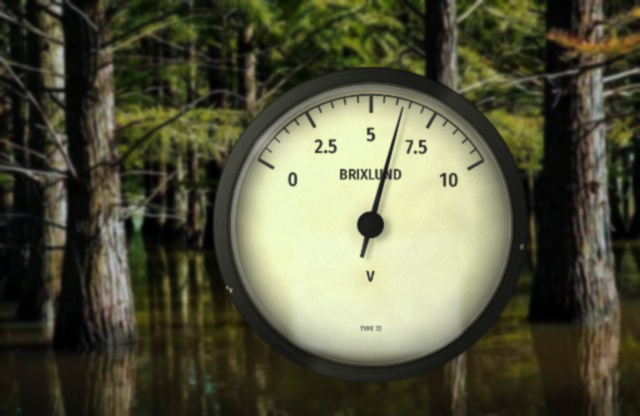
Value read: 6.25 V
